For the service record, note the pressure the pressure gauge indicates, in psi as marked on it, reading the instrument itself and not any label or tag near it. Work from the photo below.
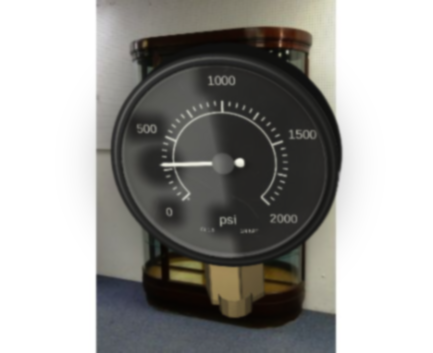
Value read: 300 psi
